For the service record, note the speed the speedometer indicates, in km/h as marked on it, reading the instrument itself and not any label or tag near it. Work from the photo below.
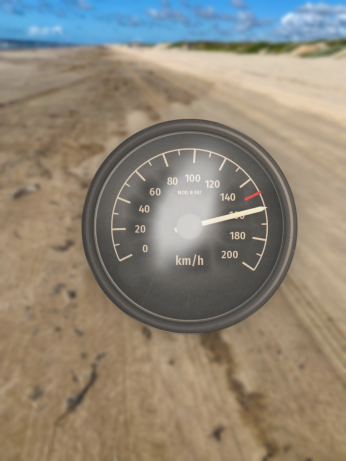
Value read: 160 km/h
